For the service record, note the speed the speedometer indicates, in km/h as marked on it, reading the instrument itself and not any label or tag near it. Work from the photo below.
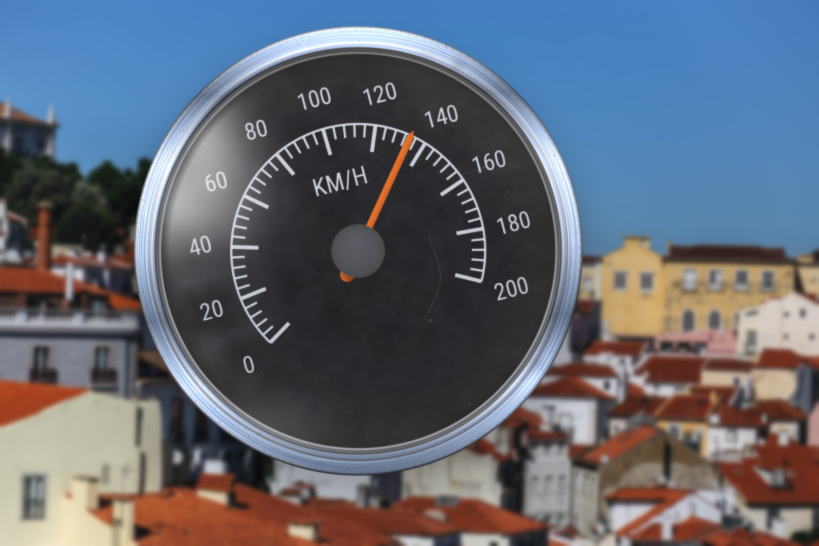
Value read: 134 km/h
